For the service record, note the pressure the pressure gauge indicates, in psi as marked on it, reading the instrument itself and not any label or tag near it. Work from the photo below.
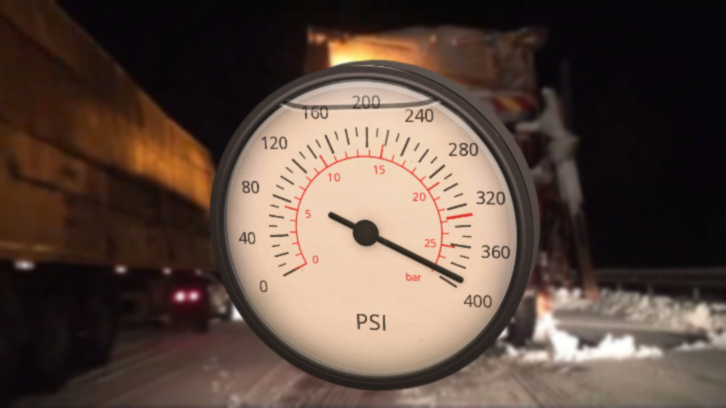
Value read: 390 psi
